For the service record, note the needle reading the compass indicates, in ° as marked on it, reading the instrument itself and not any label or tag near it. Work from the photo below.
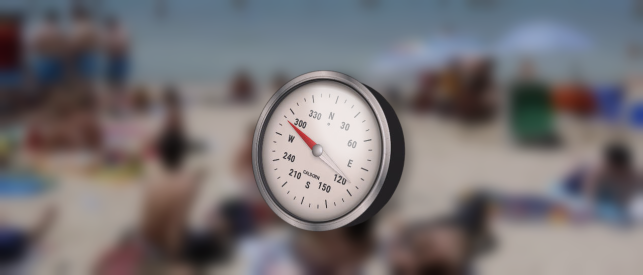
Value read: 290 °
